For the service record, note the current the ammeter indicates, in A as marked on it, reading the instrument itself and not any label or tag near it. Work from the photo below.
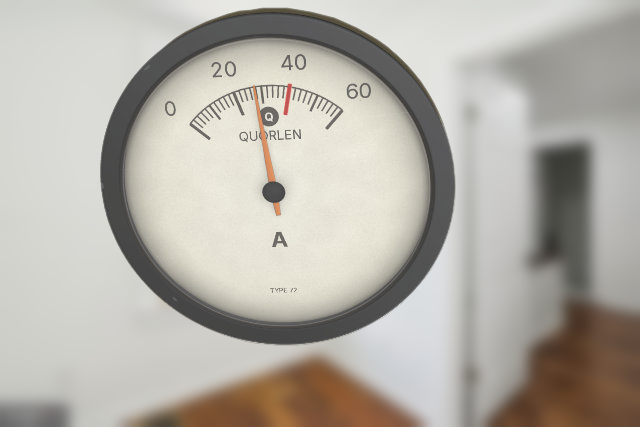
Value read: 28 A
